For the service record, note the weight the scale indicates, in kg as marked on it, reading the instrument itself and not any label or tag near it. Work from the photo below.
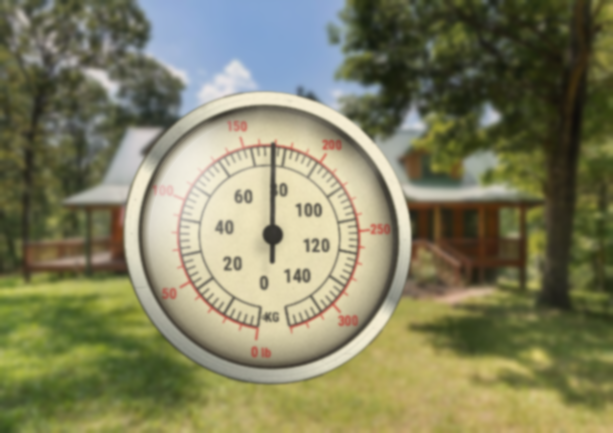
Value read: 76 kg
